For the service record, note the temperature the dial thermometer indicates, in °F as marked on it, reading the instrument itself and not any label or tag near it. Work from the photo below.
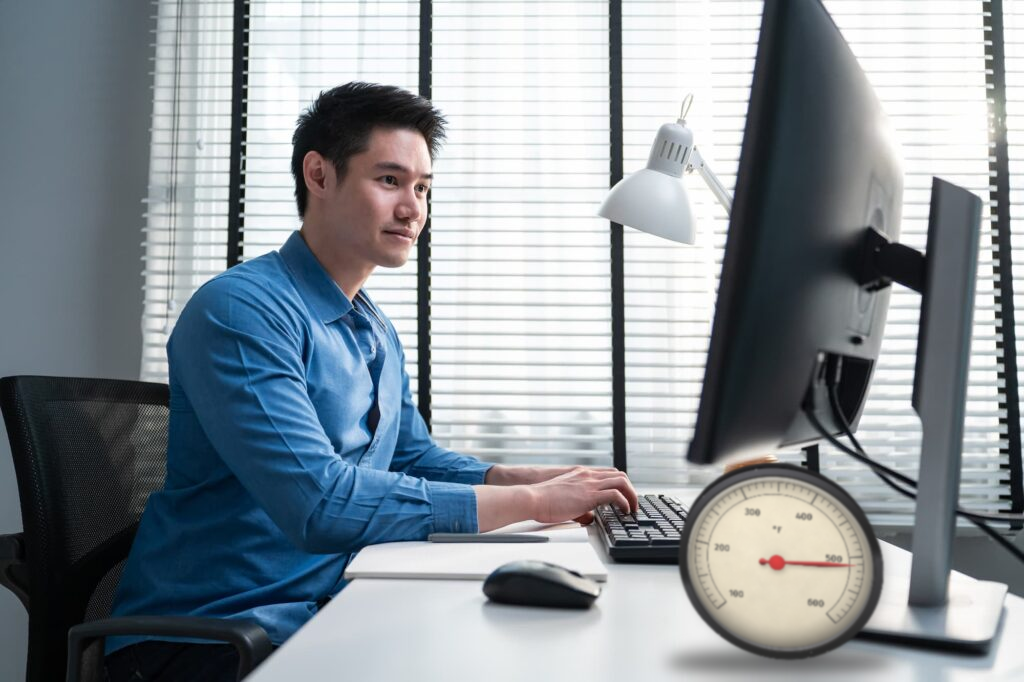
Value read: 510 °F
